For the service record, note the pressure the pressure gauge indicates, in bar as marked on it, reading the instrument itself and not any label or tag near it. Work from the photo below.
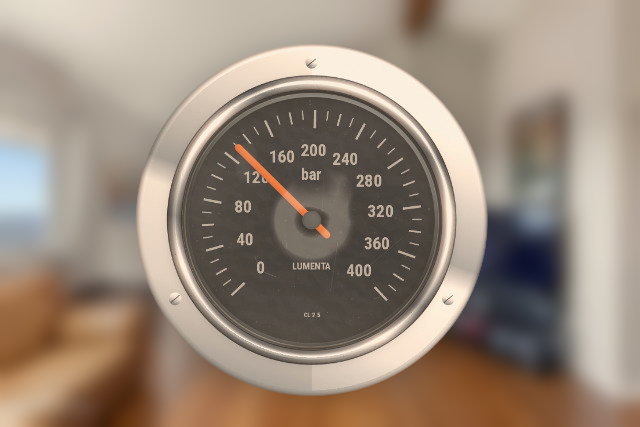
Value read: 130 bar
